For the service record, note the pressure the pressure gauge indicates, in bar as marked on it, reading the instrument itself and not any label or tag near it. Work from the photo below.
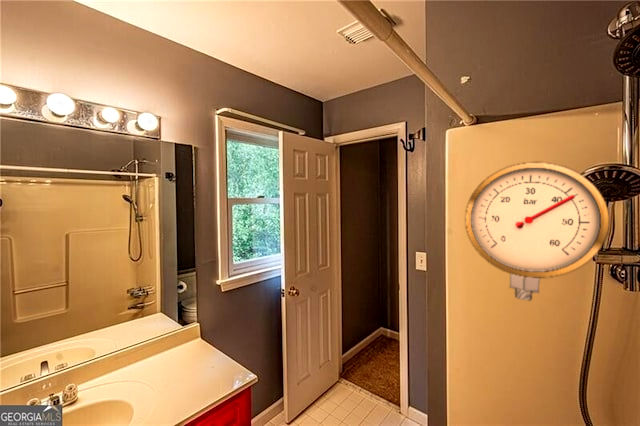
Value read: 42 bar
